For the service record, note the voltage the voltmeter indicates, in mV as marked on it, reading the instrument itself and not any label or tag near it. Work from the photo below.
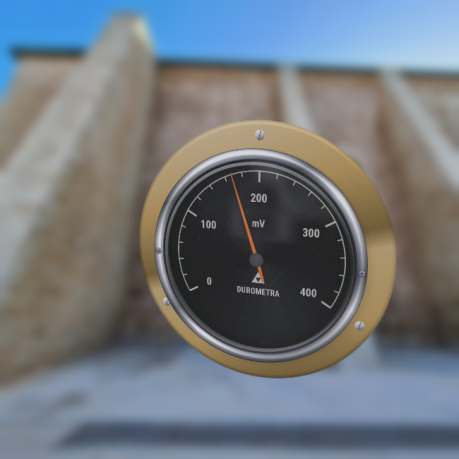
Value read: 170 mV
